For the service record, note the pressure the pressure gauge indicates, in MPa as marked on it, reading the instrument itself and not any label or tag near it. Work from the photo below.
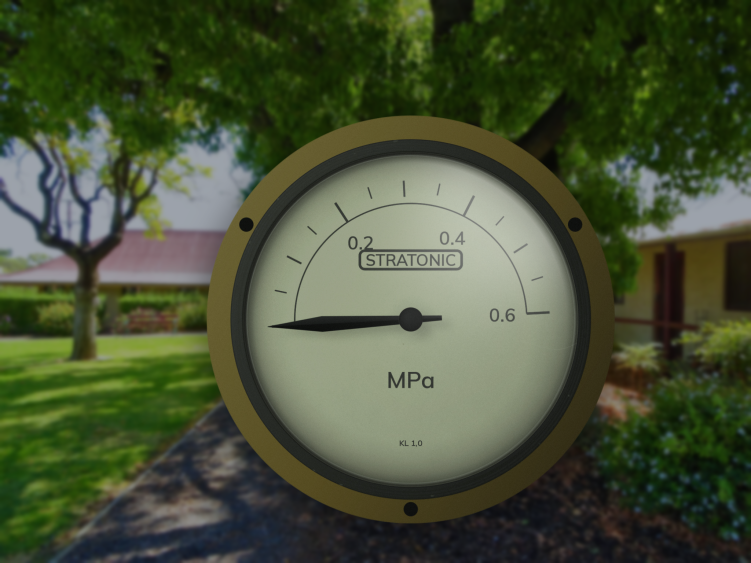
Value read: 0 MPa
